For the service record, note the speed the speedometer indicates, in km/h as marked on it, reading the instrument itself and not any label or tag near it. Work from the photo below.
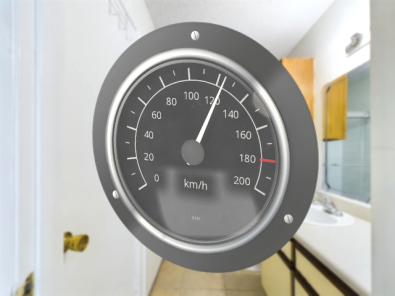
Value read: 125 km/h
